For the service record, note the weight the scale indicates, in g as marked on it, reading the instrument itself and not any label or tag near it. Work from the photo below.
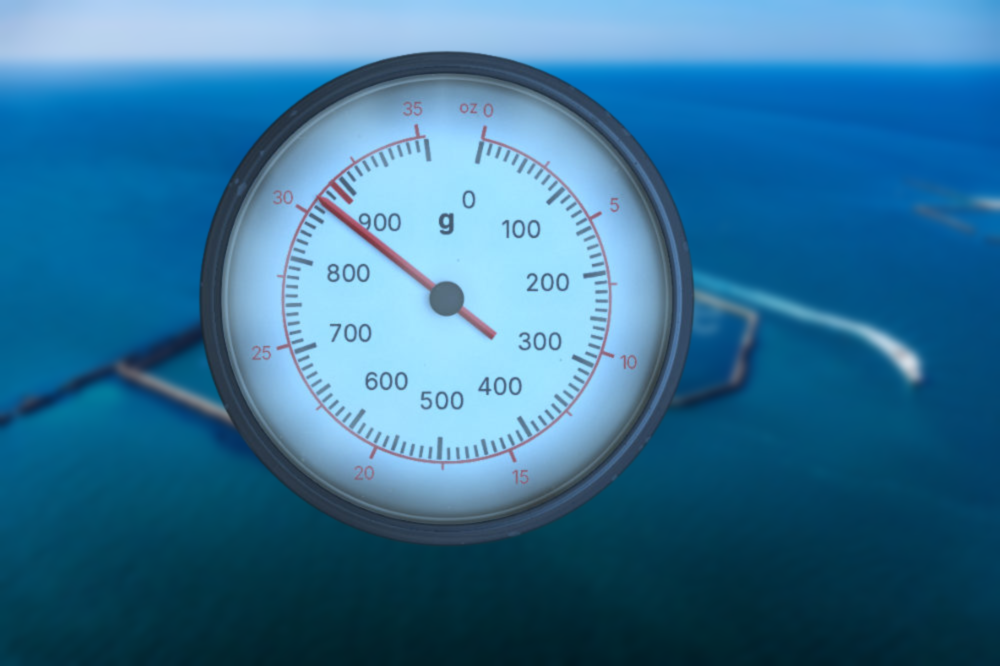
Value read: 870 g
